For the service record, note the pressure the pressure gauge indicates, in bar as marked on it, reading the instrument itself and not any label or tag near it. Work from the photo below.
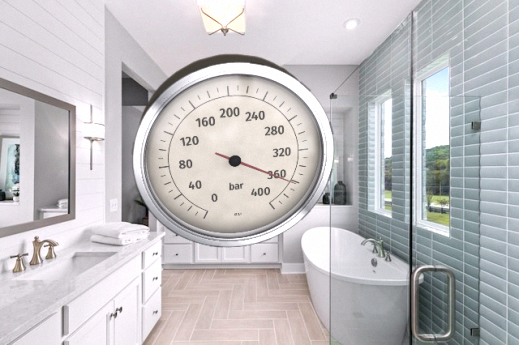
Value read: 360 bar
